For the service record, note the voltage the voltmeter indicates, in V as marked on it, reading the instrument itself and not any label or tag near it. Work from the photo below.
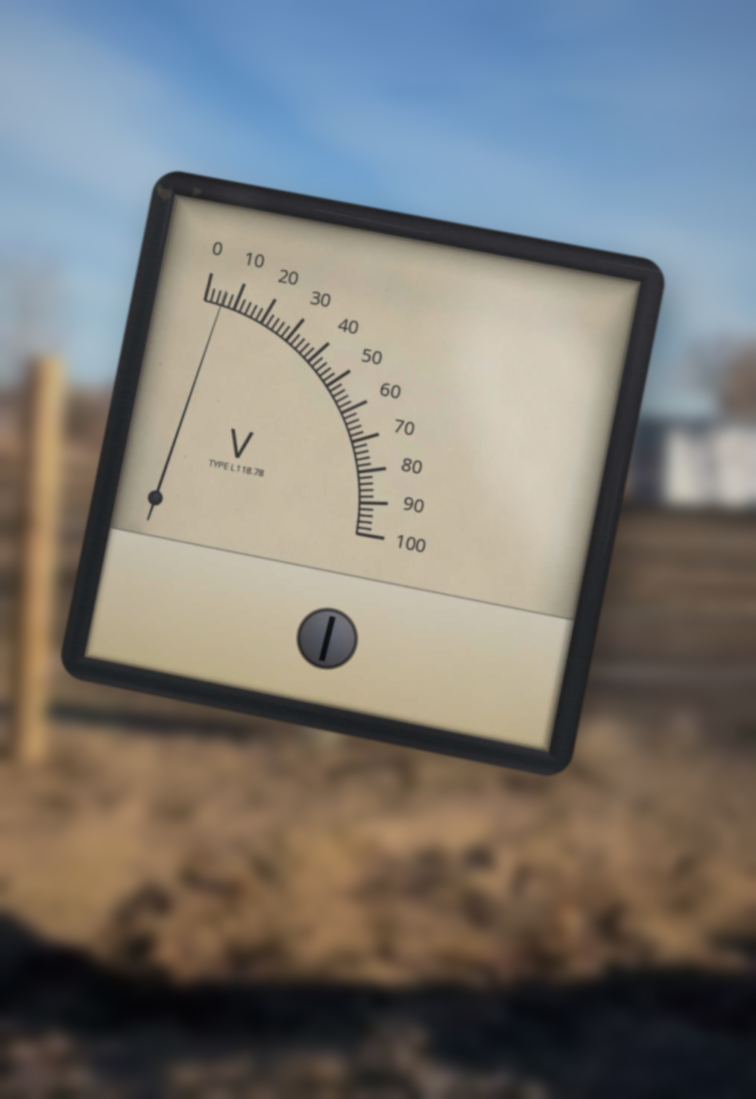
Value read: 6 V
